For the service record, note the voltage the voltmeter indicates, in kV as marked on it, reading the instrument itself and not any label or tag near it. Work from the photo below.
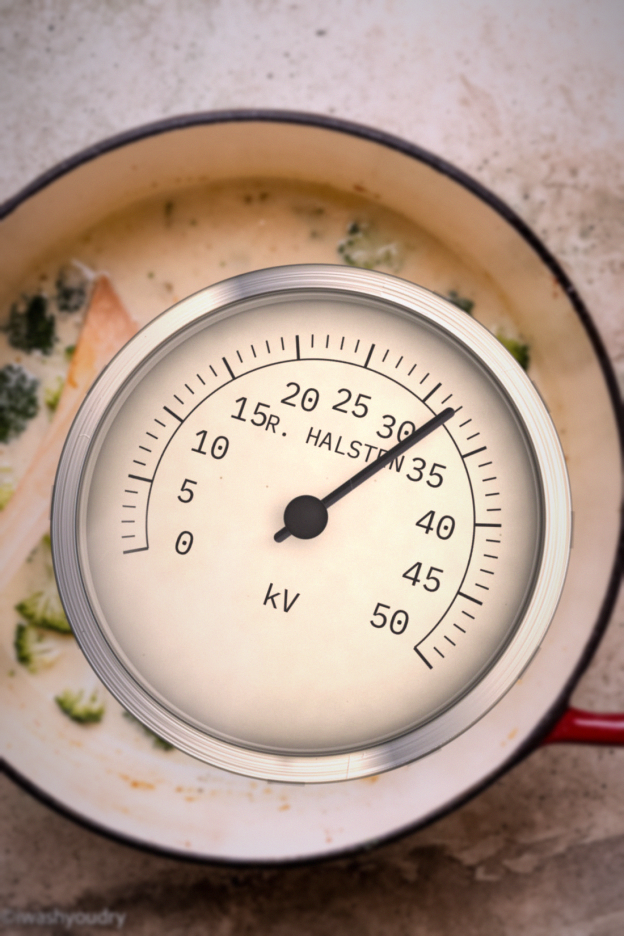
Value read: 32 kV
